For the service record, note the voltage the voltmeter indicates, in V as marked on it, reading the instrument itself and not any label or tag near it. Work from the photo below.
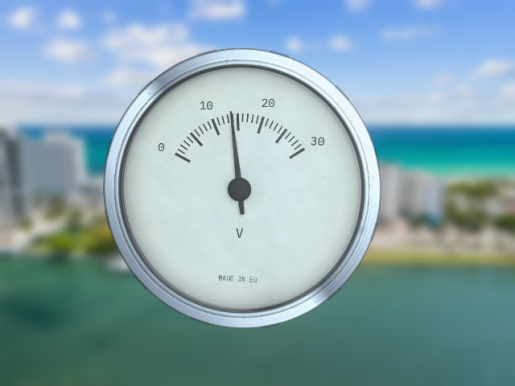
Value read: 14 V
